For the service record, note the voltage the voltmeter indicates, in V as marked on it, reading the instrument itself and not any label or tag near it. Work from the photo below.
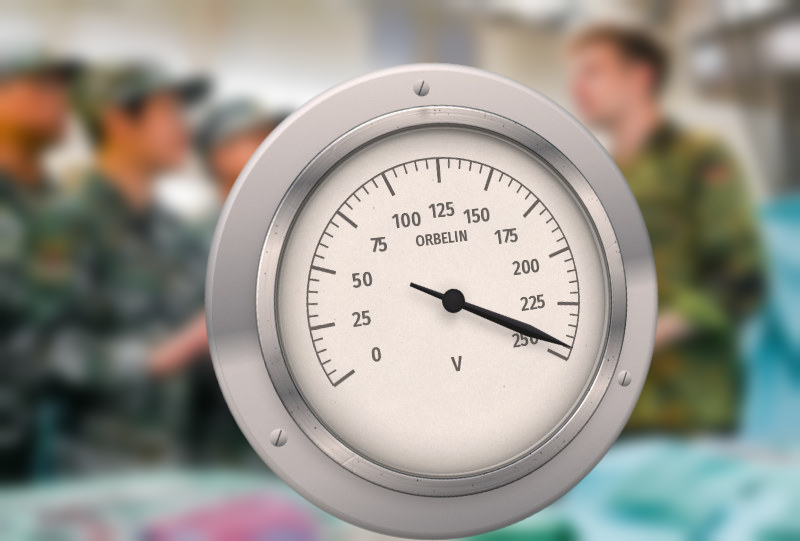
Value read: 245 V
